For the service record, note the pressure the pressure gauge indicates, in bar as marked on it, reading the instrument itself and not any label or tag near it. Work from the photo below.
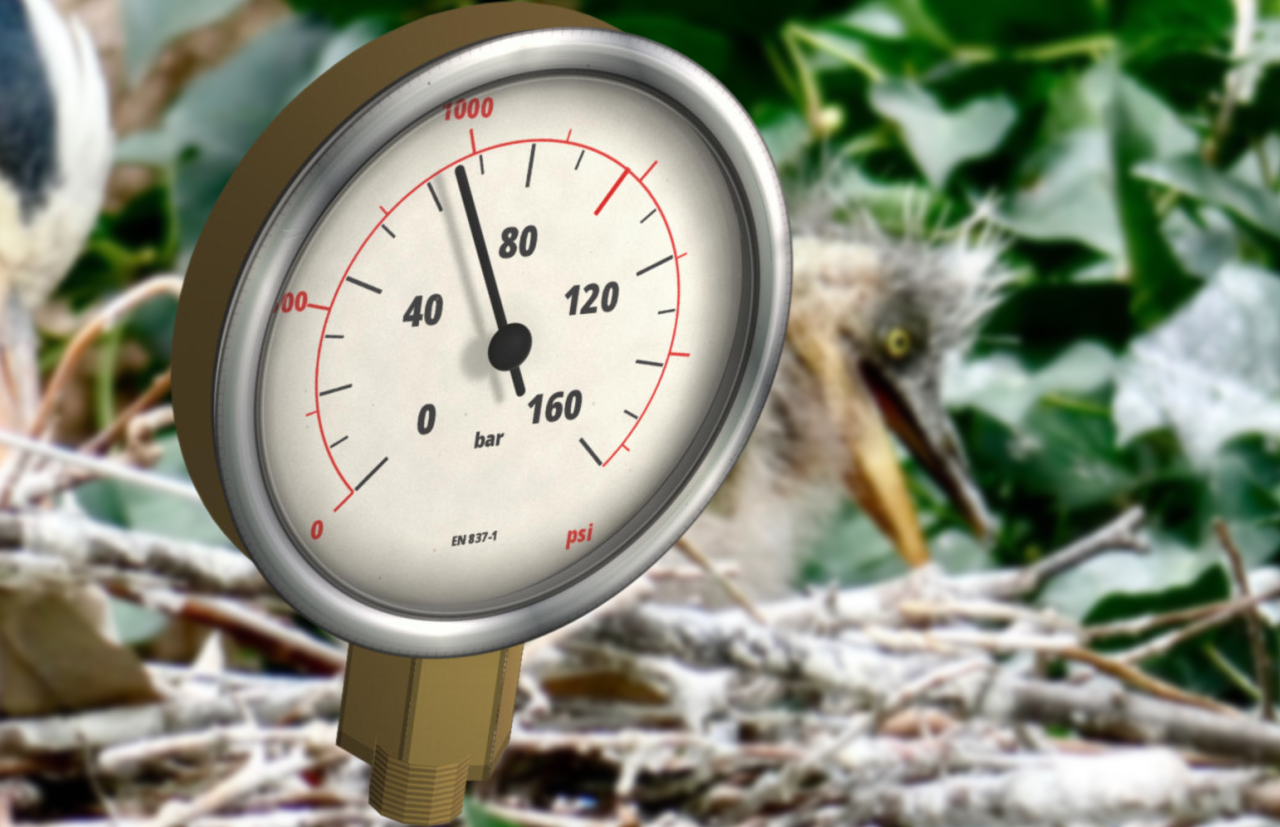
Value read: 65 bar
